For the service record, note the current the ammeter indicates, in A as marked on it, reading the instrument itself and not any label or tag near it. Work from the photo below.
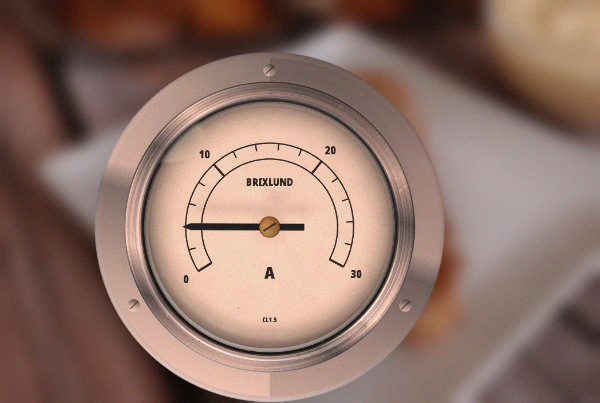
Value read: 4 A
